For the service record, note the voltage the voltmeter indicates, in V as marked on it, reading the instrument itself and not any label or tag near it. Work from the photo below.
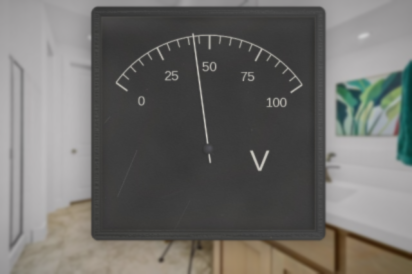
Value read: 42.5 V
